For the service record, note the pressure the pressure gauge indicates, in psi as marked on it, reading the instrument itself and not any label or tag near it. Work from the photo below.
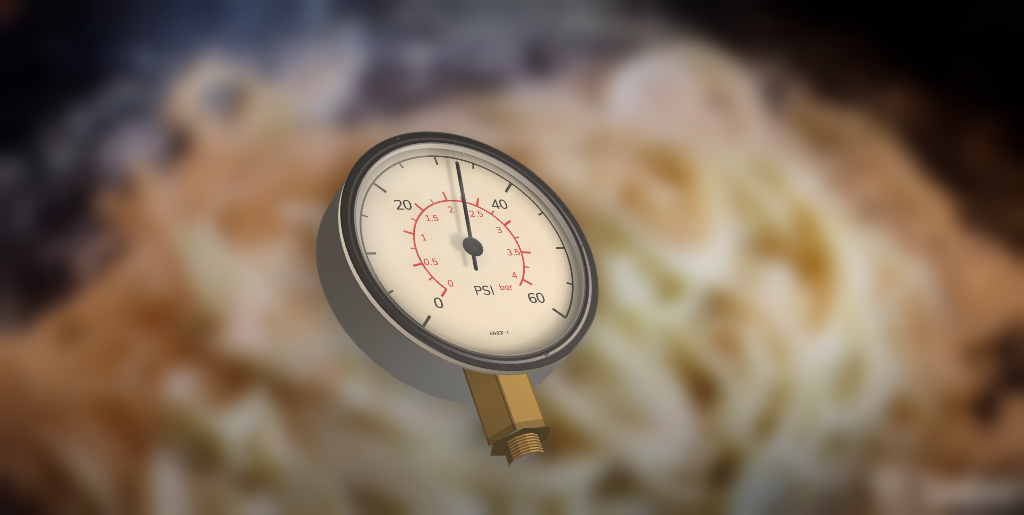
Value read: 32.5 psi
